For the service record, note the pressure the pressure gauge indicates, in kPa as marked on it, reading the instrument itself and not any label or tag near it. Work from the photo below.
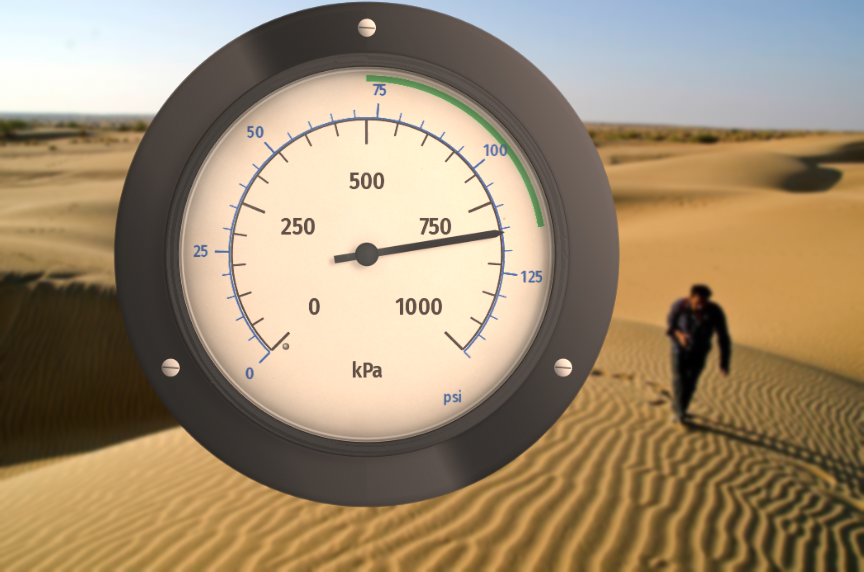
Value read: 800 kPa
